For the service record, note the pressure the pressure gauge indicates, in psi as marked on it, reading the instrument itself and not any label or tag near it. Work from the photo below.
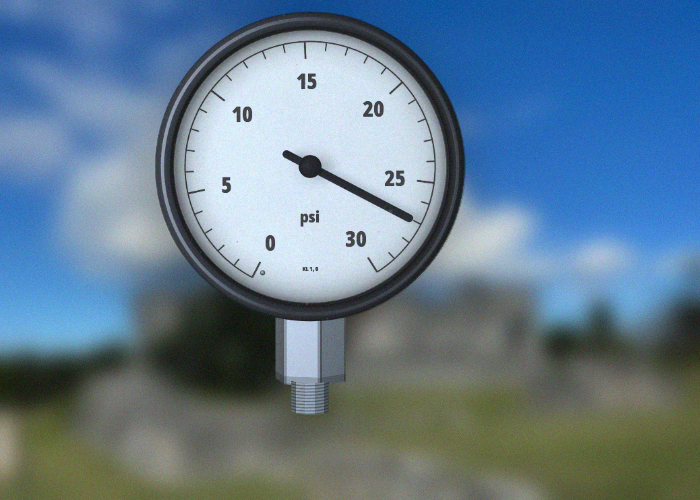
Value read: 27 psi
